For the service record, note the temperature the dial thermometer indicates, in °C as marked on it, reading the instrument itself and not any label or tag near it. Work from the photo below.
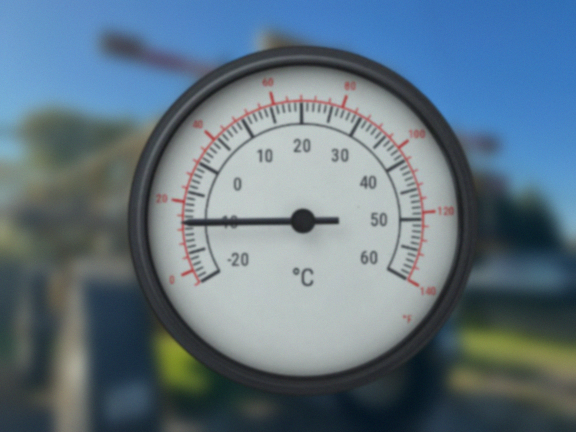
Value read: -10 °C
